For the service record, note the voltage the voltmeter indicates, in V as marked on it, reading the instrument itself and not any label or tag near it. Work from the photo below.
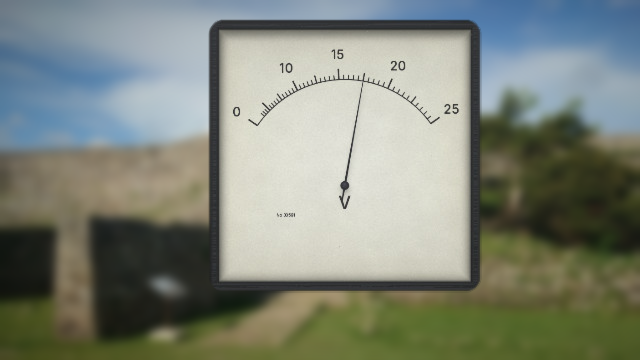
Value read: 17.5 V
